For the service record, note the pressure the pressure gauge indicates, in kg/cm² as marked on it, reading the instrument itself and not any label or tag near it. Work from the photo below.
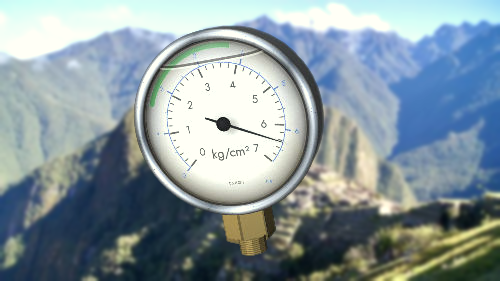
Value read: 6.4 kg/cm²
